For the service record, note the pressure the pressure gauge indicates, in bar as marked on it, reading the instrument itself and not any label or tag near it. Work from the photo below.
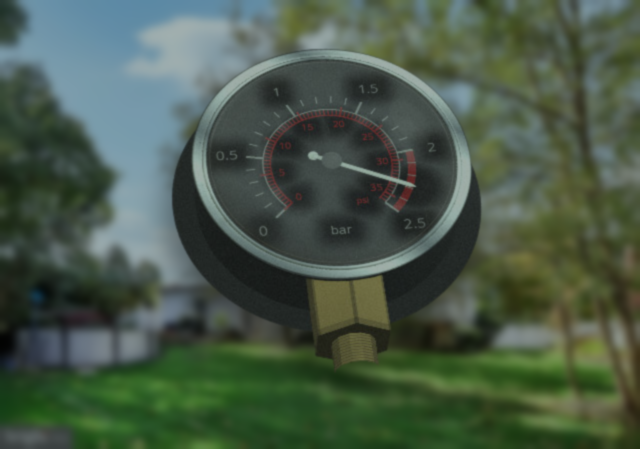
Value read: 2.3 bar
